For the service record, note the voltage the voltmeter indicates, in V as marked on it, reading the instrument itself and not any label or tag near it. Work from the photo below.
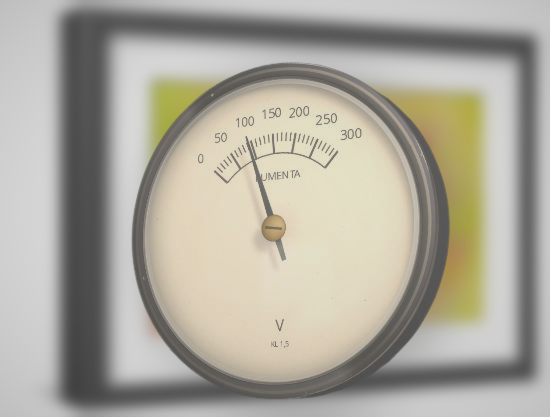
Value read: 100 V
